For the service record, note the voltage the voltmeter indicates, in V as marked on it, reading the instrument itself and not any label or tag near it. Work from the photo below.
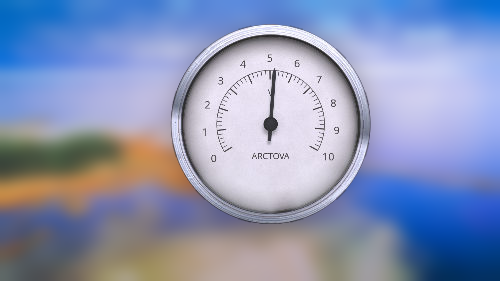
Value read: 5.2 V
